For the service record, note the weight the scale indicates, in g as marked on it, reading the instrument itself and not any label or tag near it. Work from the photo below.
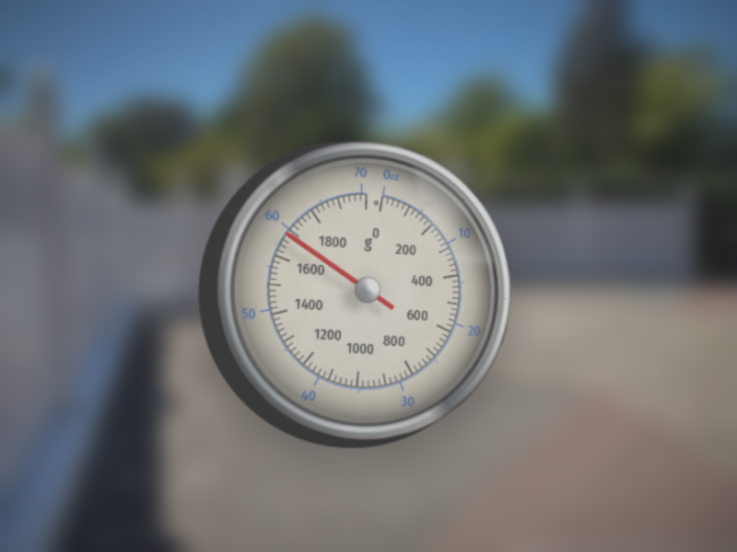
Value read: 1680 g
